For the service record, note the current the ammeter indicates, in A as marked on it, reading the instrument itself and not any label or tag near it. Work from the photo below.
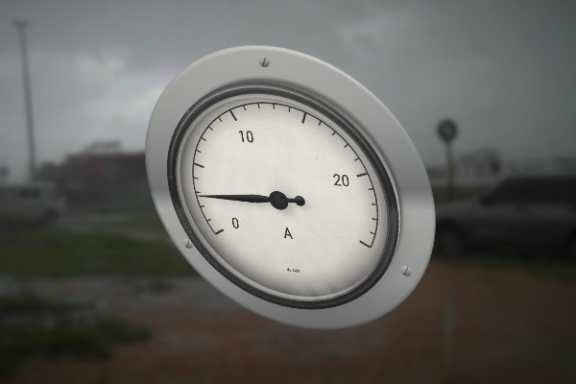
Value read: 3 A
